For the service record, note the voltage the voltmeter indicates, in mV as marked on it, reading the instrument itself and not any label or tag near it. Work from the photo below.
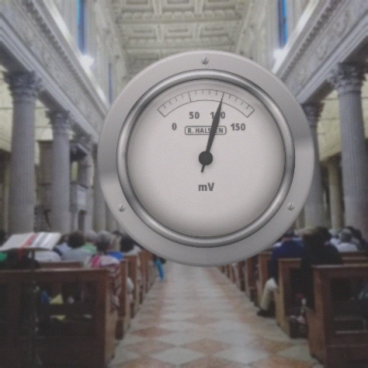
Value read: 100 mV
